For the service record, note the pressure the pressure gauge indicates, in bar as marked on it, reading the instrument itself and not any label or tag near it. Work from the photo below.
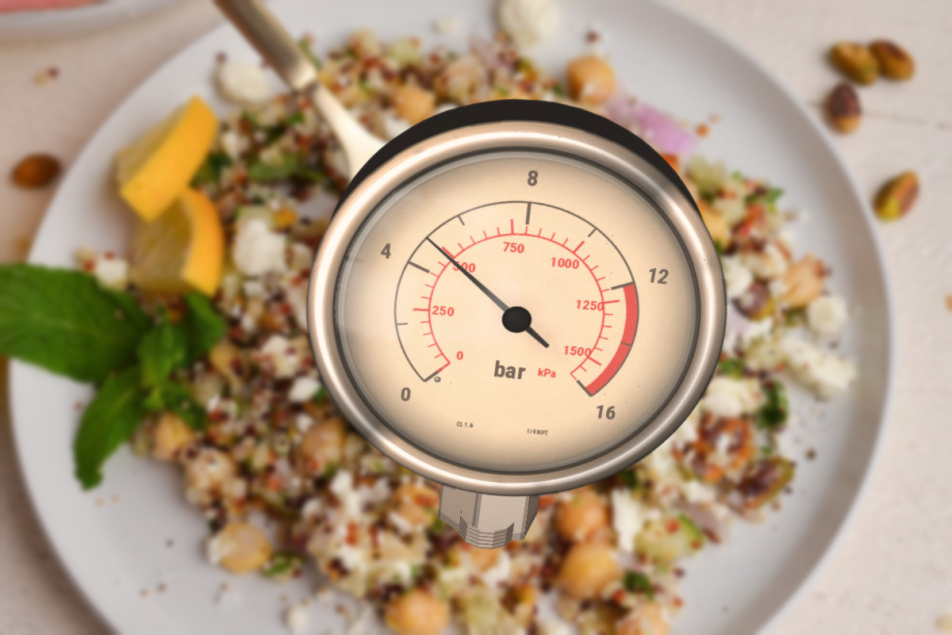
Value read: 5 bar
